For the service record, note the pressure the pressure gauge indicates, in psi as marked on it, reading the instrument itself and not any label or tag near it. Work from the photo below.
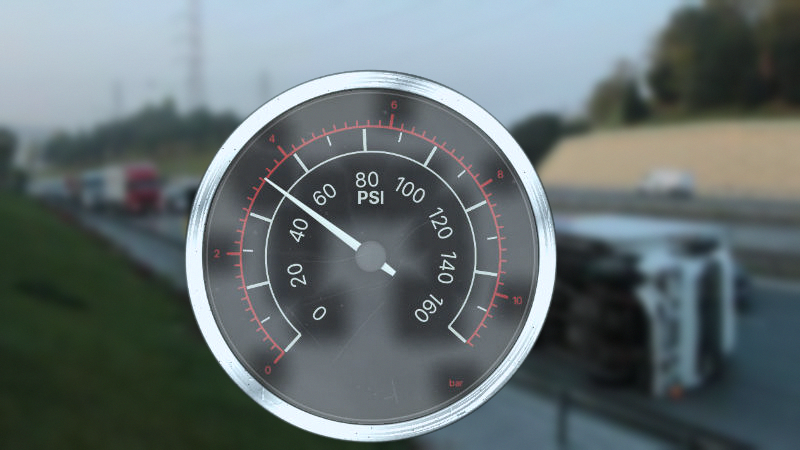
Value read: 50 psi
